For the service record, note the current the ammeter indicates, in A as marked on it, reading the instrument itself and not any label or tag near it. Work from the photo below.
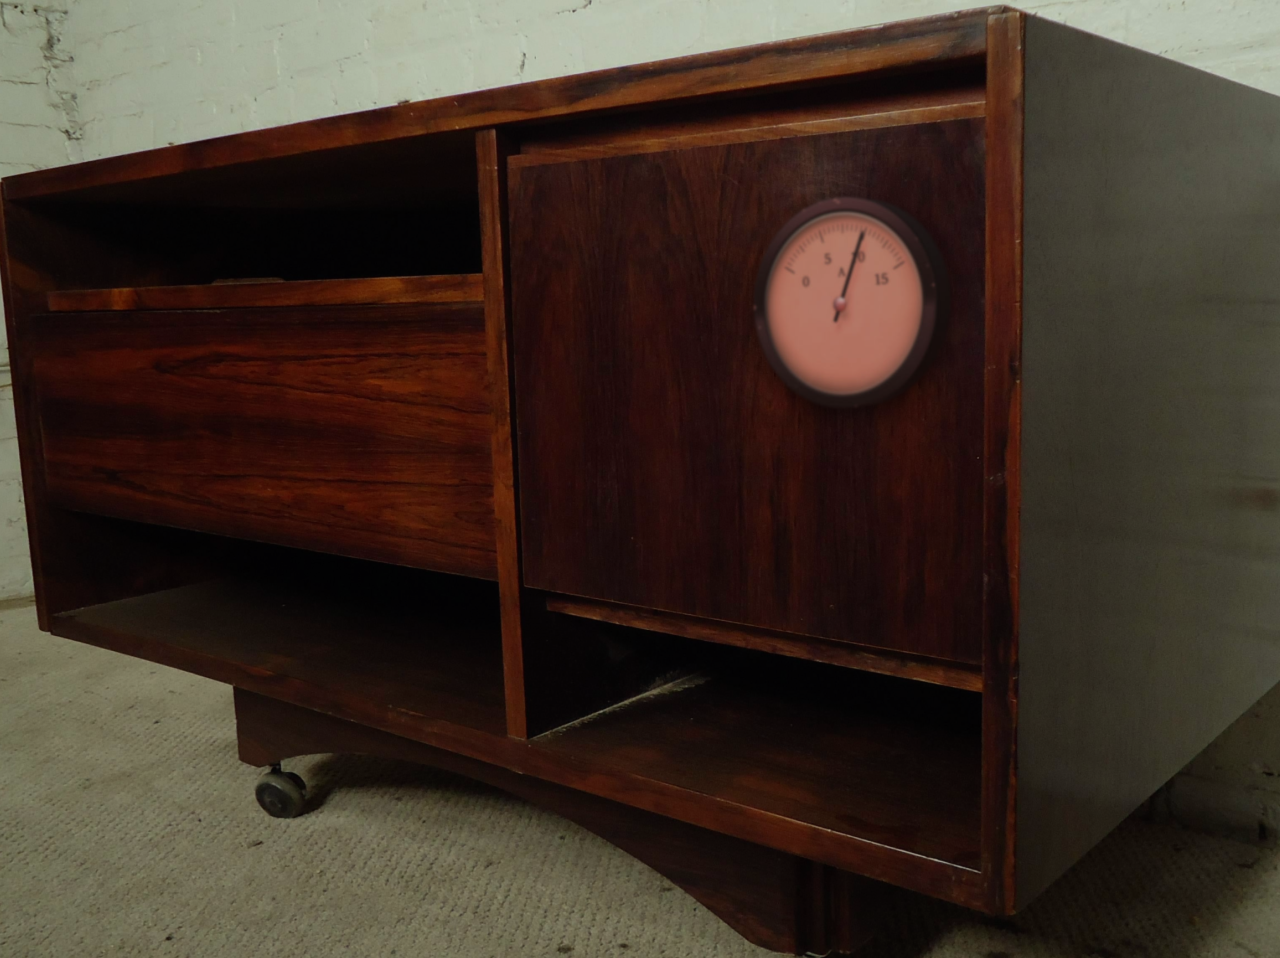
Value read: 10 A
